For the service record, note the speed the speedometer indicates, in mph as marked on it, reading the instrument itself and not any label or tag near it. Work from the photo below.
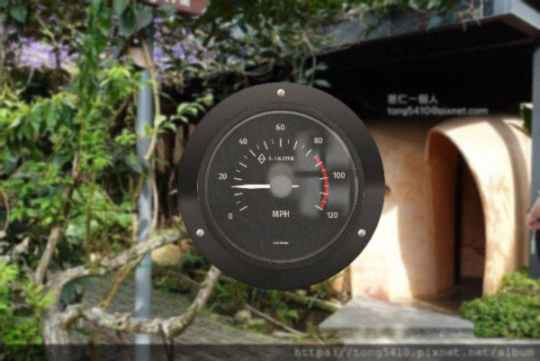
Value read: 15 mph
